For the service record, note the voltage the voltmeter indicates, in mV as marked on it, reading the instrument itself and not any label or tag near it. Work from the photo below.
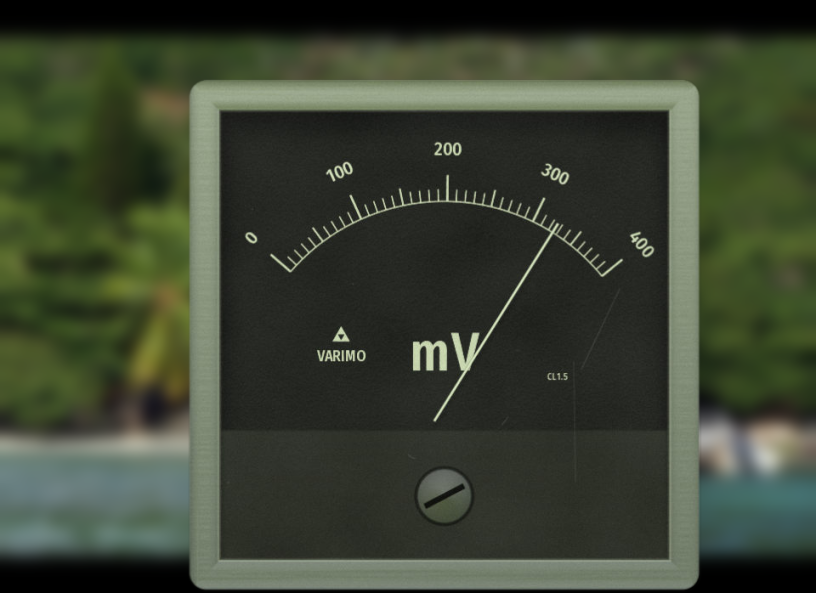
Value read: 325 mV
